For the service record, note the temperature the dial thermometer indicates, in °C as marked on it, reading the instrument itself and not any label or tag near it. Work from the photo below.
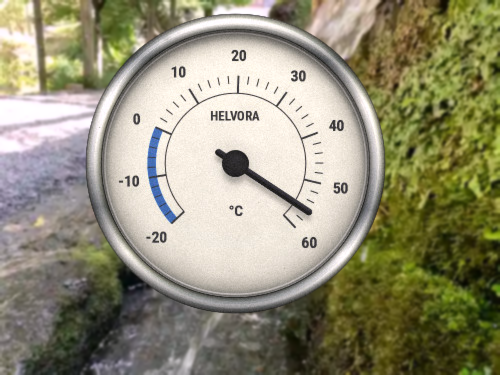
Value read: 56 °C
